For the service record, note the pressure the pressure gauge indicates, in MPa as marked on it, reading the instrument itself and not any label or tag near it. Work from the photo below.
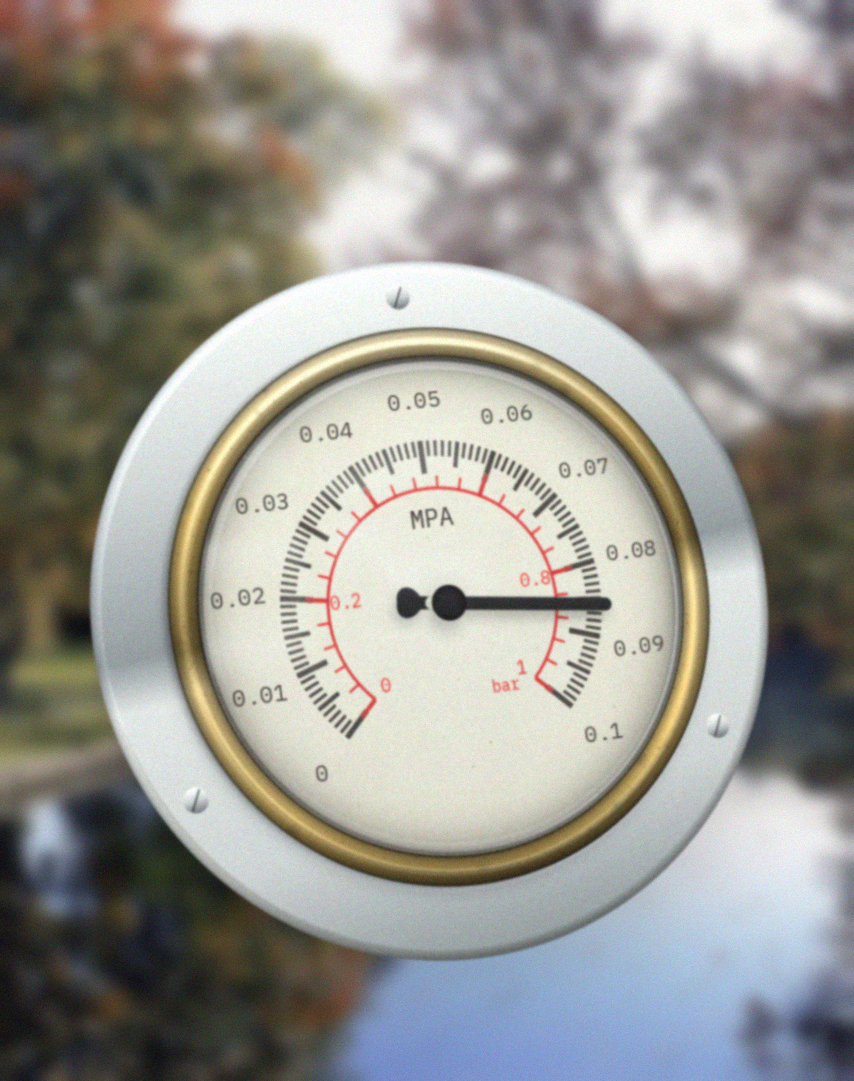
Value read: 0.086 MPa
